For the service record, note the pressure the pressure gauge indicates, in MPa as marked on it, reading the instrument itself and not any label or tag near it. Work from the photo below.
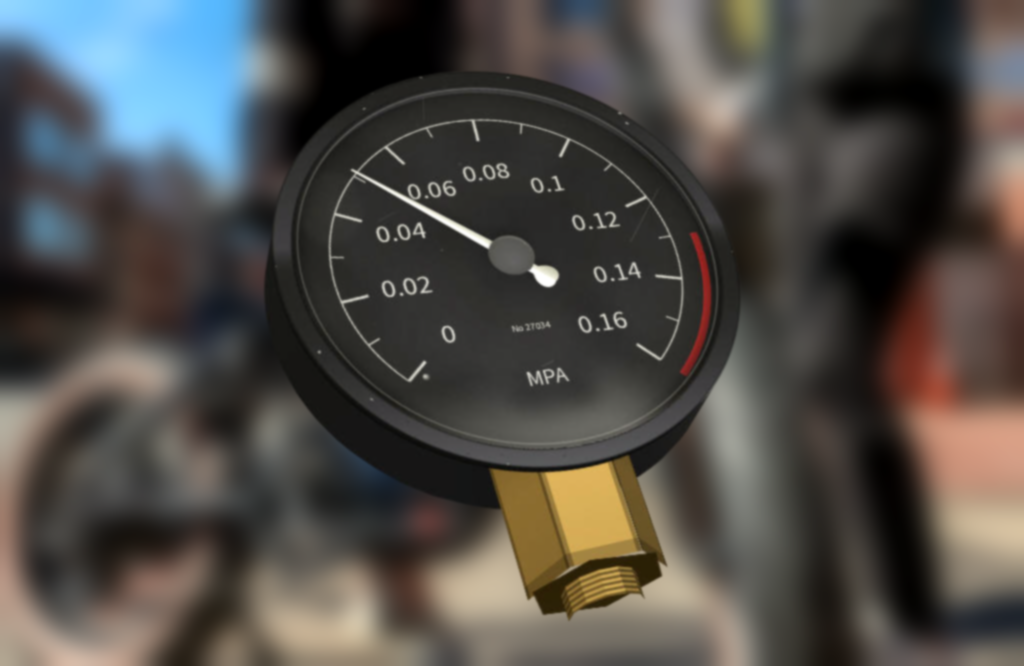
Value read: 0.05 MPa
